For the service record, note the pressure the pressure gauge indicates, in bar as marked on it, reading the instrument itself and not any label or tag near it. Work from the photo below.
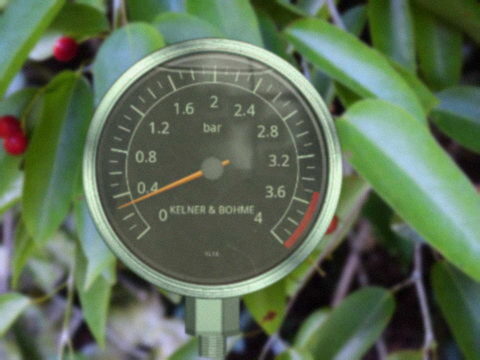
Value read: 0.3 bar
